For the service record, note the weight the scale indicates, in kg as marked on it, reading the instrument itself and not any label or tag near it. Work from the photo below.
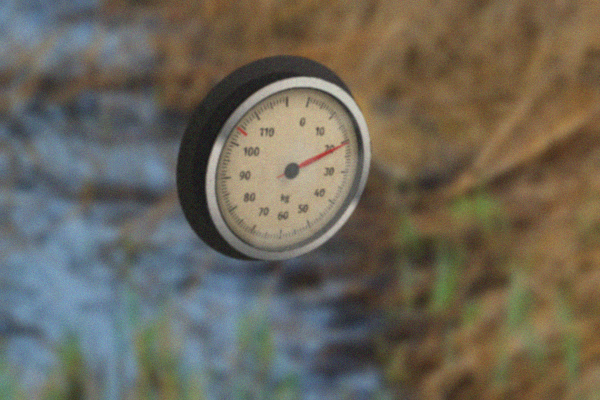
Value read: 20 kg
